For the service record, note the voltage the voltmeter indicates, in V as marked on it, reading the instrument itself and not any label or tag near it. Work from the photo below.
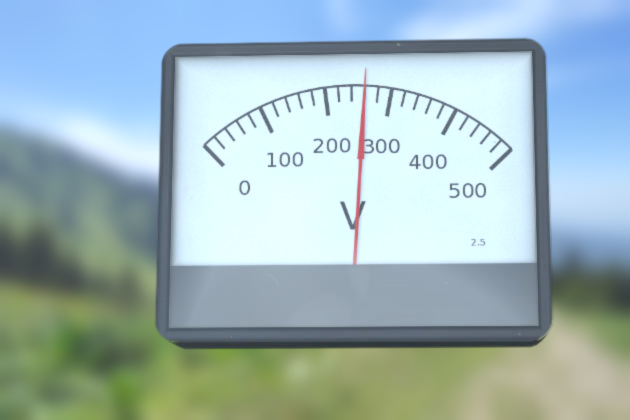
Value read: 260 V
